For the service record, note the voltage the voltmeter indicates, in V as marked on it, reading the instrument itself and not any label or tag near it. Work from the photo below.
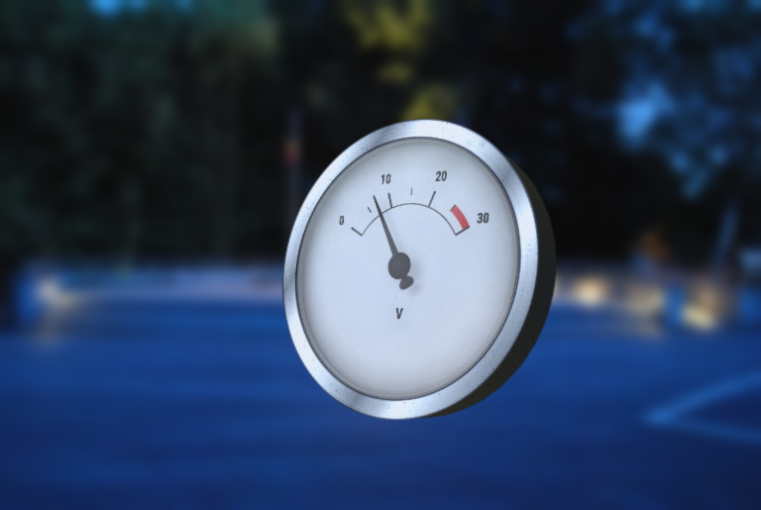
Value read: 7.5 V
